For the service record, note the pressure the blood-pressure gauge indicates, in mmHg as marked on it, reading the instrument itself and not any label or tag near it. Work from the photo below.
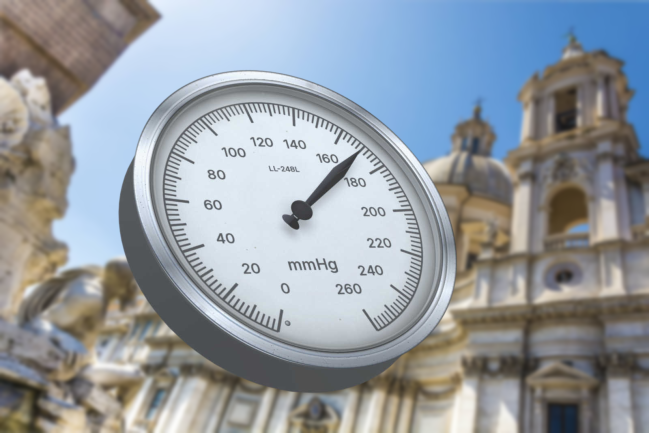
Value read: 170 mmHg
